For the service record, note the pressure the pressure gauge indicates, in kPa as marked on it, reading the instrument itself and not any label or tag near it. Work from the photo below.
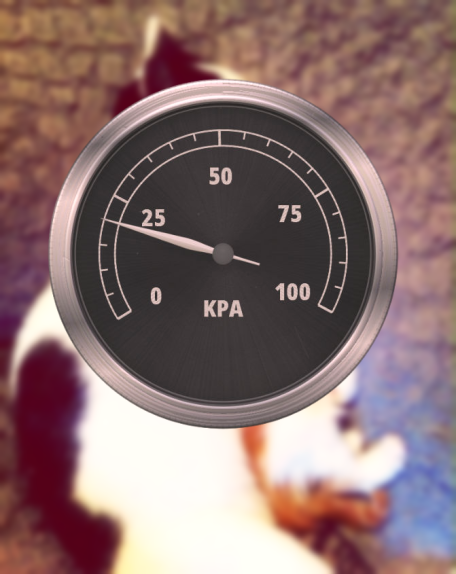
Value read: 20 kPa
